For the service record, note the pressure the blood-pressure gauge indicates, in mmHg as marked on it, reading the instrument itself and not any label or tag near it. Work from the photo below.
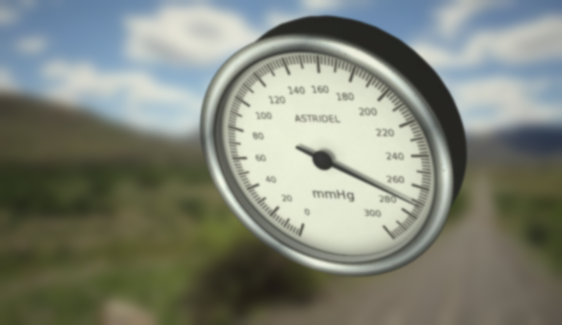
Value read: 270 mmHg
